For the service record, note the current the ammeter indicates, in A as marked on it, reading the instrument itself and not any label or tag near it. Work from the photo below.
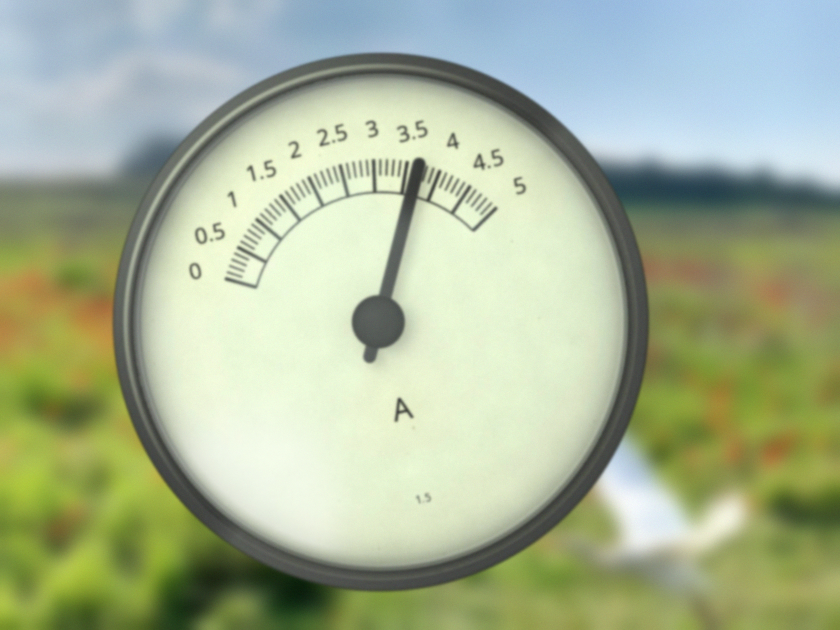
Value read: 3.7 A
